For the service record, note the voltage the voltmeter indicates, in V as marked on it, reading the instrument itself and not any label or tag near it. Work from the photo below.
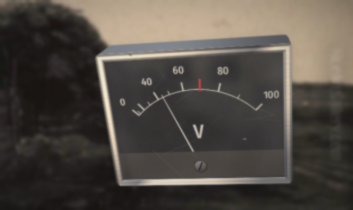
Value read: 45 V
